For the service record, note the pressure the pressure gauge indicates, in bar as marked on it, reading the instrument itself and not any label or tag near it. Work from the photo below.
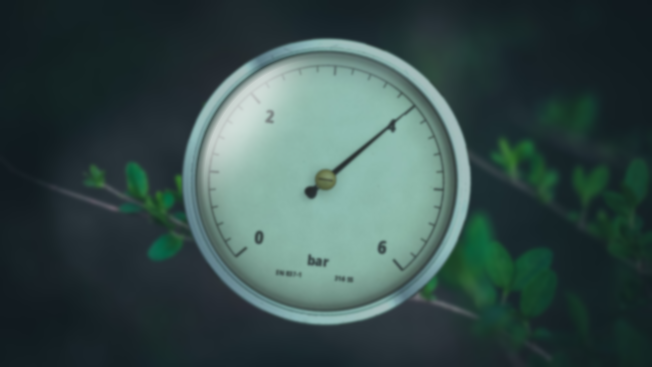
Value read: 4 bar
